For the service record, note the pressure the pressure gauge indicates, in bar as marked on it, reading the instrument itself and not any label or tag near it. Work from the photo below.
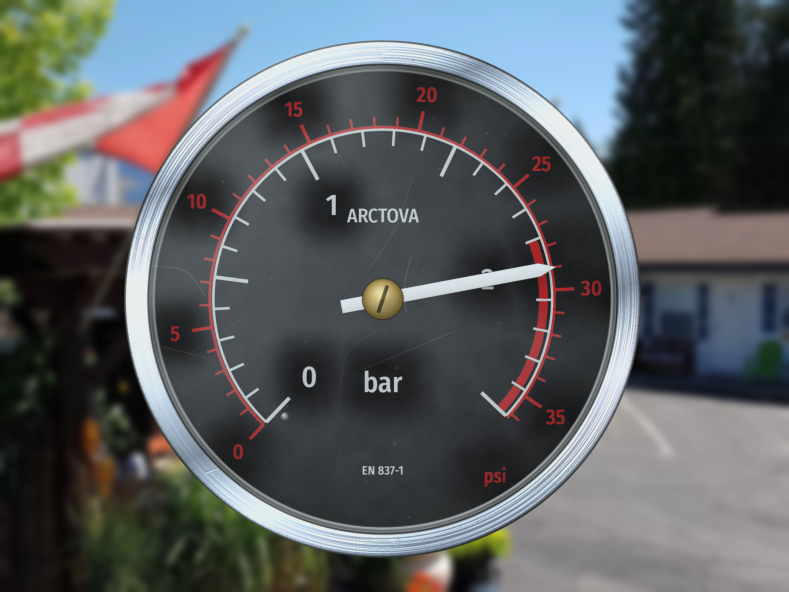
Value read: 2 bar
